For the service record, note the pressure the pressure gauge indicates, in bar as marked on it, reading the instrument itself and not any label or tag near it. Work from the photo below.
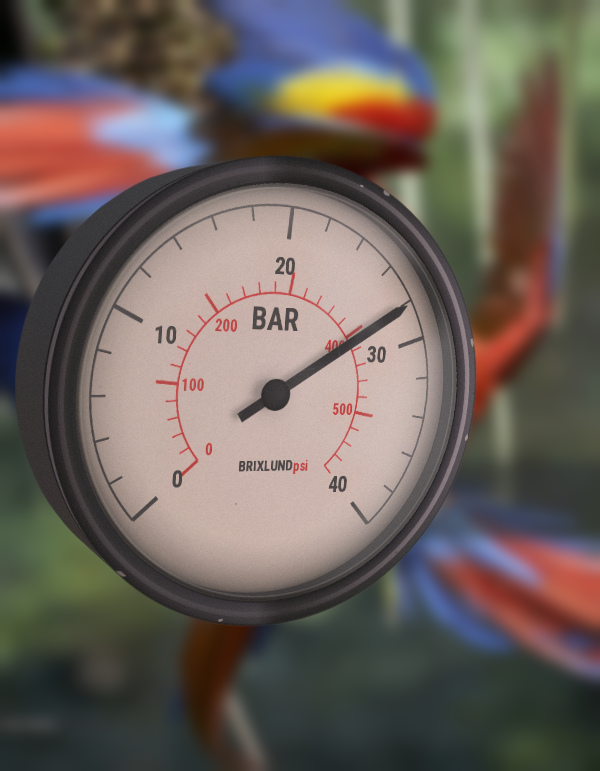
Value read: 28 bar
